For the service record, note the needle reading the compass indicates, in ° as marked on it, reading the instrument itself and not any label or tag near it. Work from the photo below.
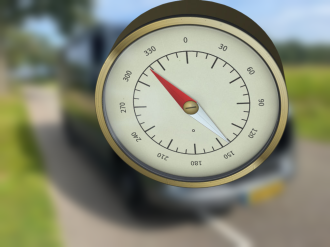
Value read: 320 °
